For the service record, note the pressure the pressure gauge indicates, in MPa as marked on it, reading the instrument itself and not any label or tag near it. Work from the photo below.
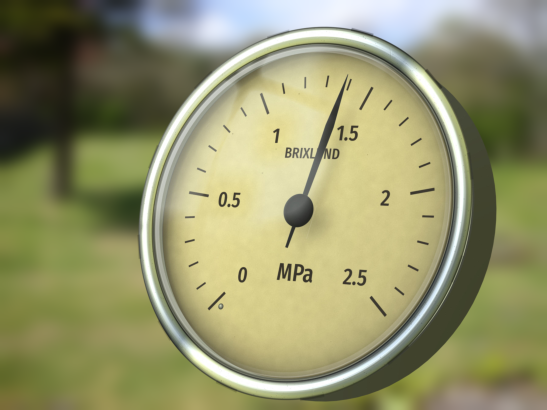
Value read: 1.4 MPa
